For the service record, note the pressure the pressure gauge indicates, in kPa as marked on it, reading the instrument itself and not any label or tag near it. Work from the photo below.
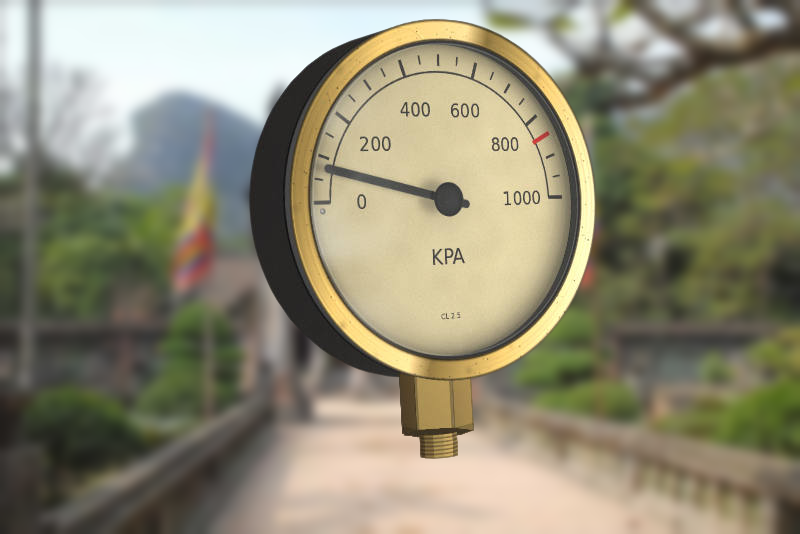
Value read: 75 kPa
